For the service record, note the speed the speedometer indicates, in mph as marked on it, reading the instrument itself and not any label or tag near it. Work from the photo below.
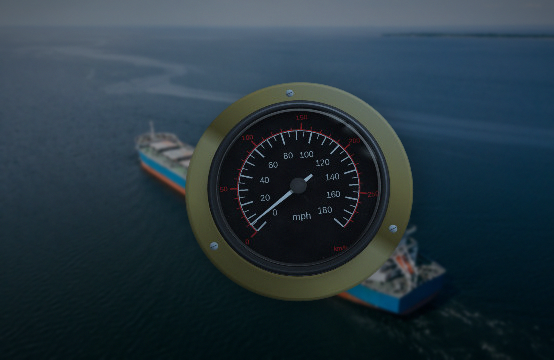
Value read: 5 mph
